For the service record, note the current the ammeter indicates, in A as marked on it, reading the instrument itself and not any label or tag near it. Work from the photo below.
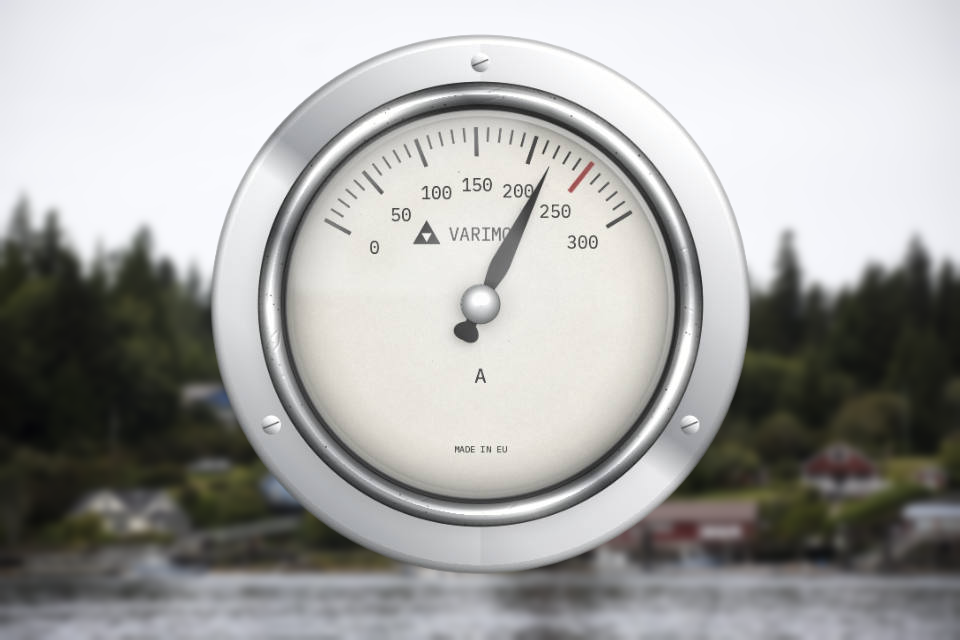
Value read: 220 A
